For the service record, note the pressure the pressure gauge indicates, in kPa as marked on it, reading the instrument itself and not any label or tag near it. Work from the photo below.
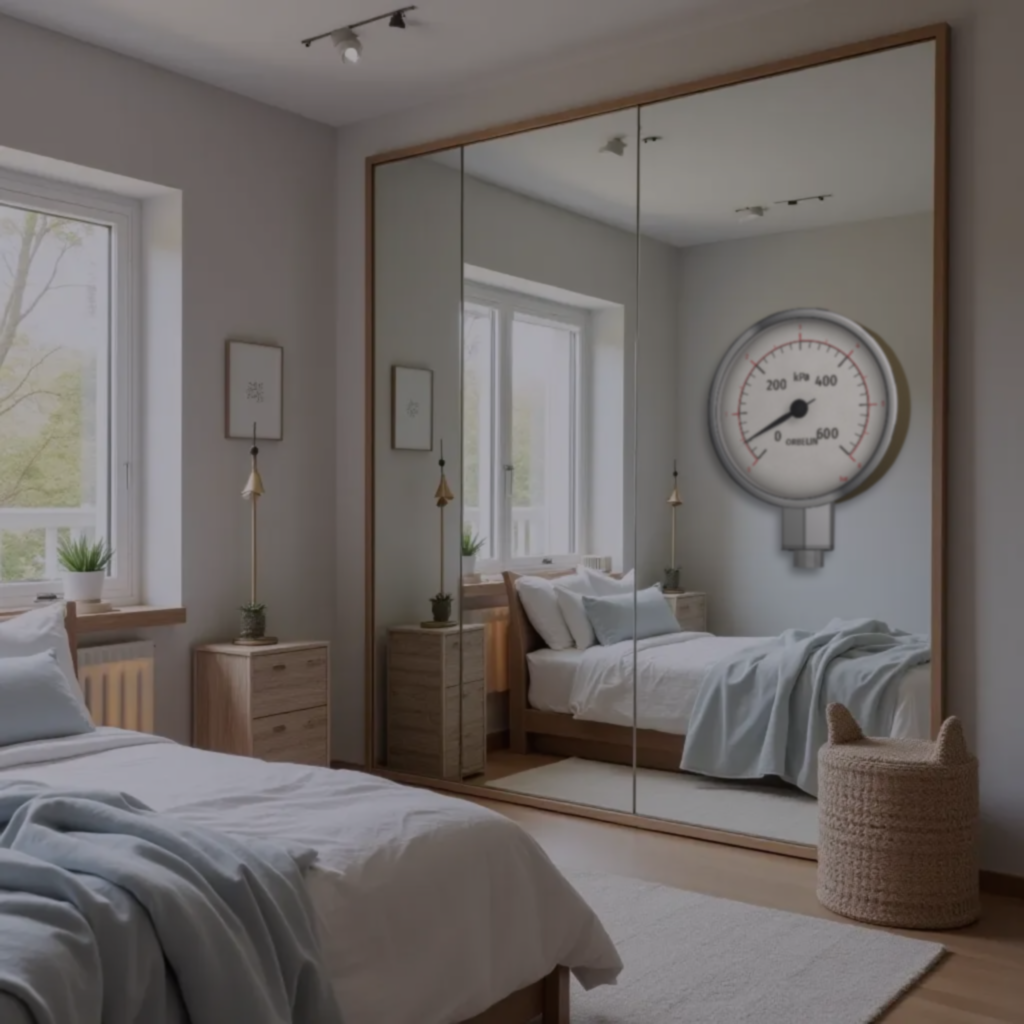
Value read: 40 kPa
